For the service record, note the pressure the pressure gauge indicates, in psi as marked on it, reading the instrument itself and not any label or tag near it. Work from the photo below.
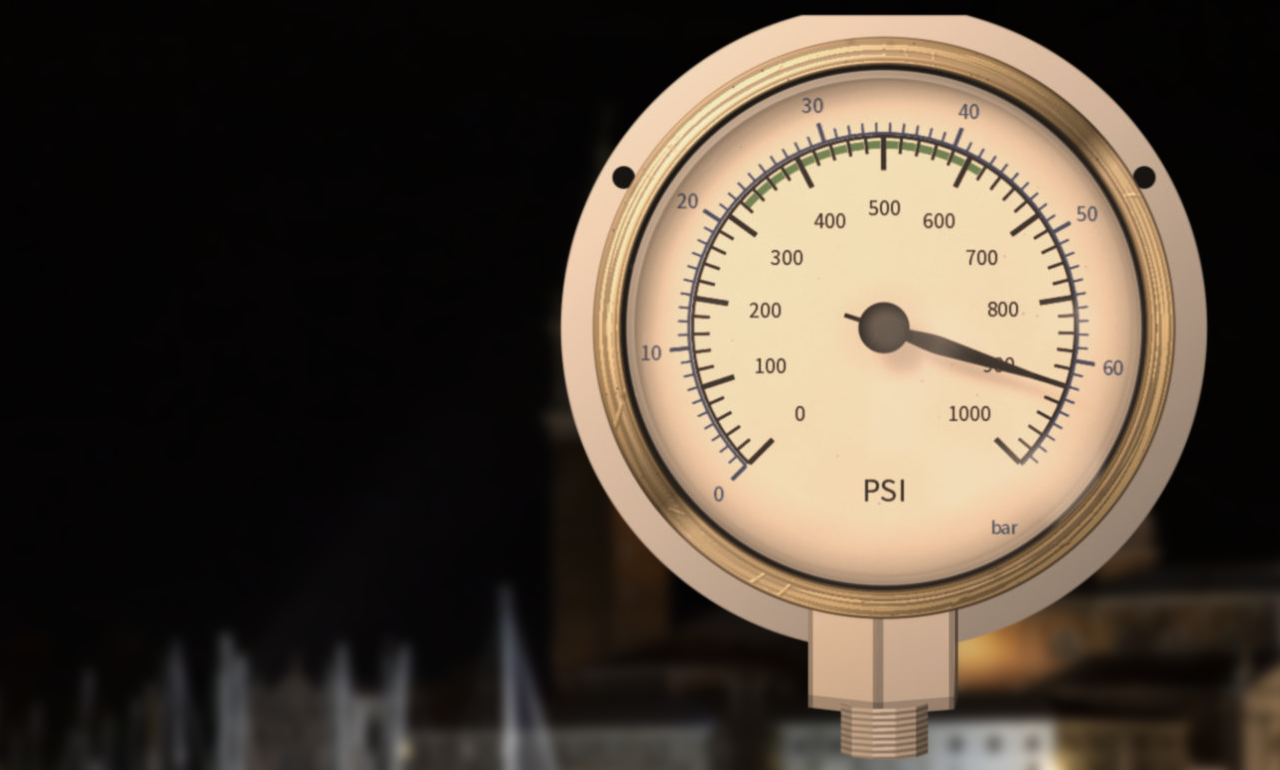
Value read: 900 psi
